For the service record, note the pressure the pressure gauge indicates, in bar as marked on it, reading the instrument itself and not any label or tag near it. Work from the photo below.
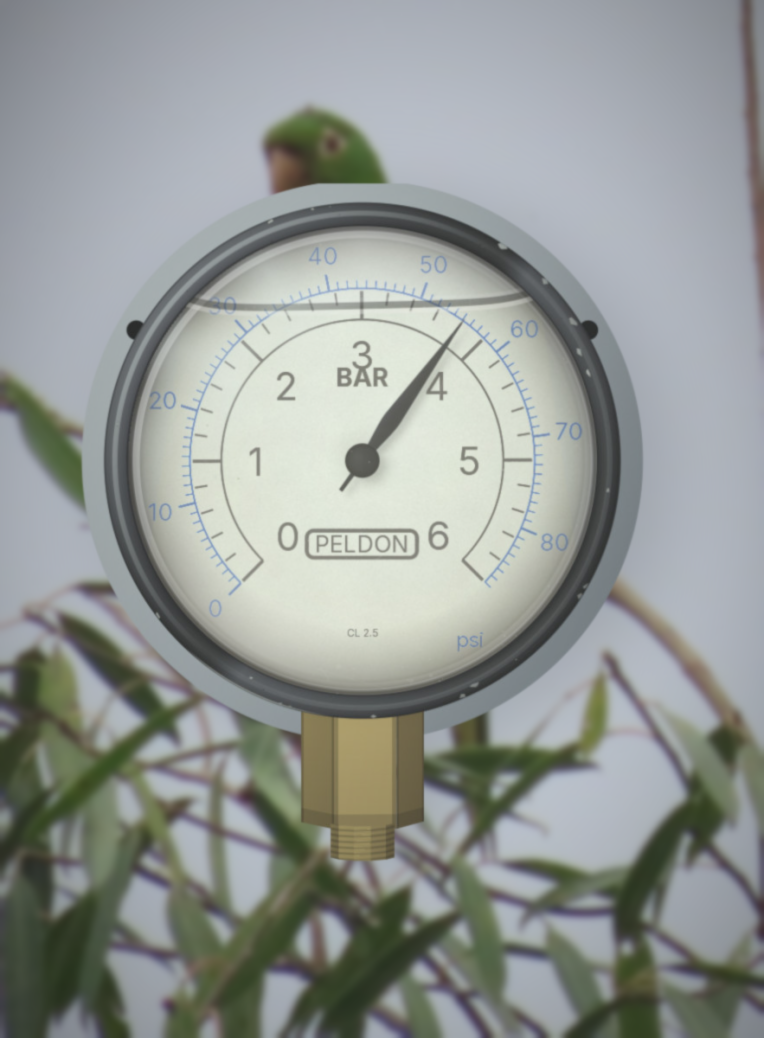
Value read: 3.8 bar
